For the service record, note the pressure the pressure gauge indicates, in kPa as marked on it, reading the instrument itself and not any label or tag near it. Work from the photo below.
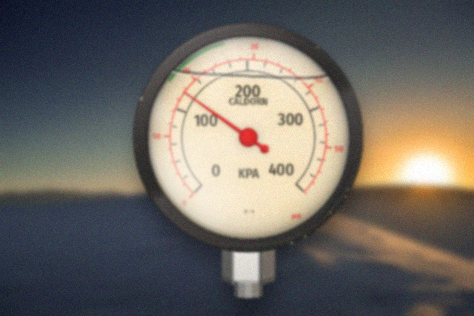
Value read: 120 kPa
